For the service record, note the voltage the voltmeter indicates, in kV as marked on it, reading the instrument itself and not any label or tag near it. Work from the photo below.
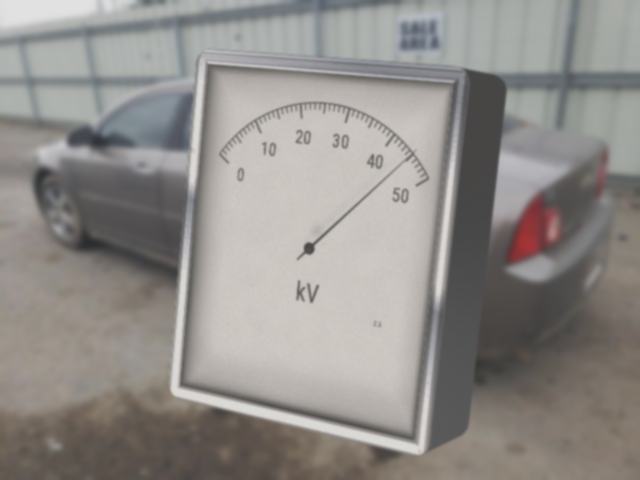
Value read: 45 kV
